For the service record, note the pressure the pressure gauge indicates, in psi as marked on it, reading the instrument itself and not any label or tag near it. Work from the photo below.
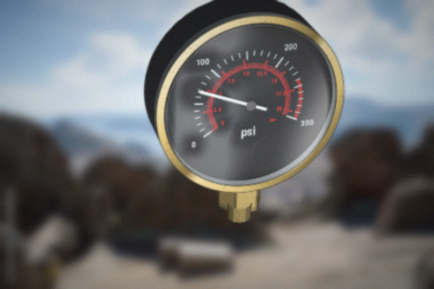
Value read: 70 psi
